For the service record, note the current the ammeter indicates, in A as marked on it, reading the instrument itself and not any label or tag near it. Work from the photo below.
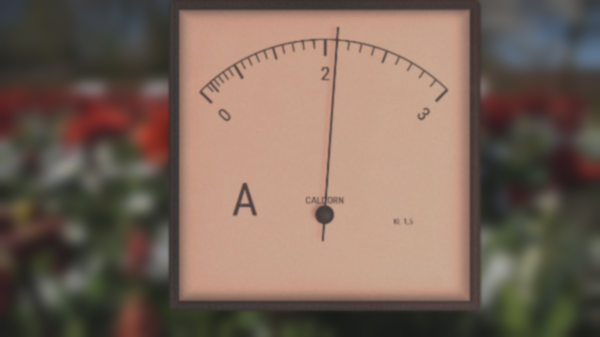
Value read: 2.1 A
